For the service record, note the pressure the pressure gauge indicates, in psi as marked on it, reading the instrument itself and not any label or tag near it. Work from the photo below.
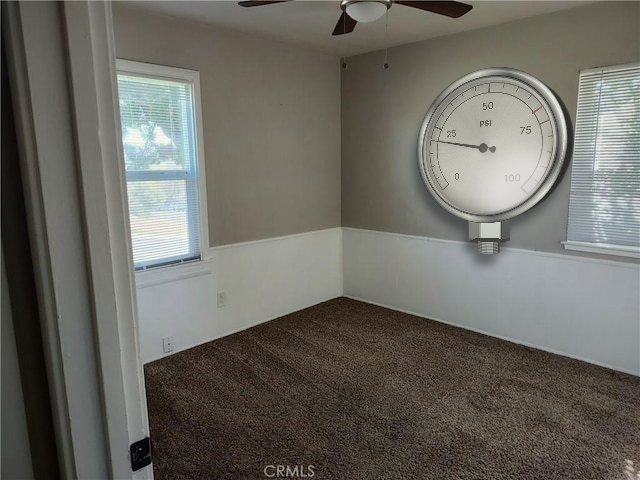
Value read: 20 psi
